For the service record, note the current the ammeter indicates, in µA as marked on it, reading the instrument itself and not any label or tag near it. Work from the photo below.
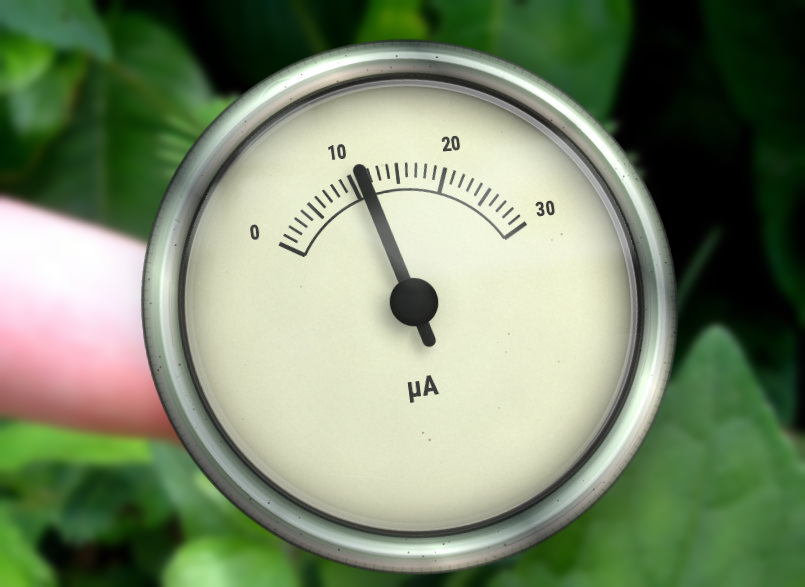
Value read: 11 µA
